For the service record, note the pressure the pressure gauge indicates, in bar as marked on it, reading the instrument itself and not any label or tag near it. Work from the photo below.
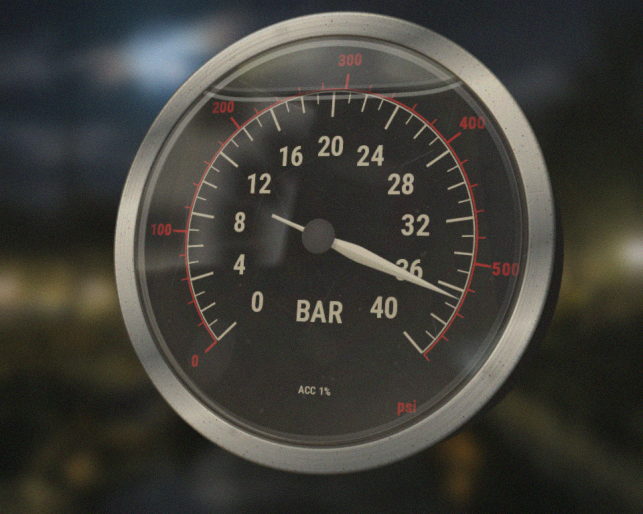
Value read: 36.5 bar
